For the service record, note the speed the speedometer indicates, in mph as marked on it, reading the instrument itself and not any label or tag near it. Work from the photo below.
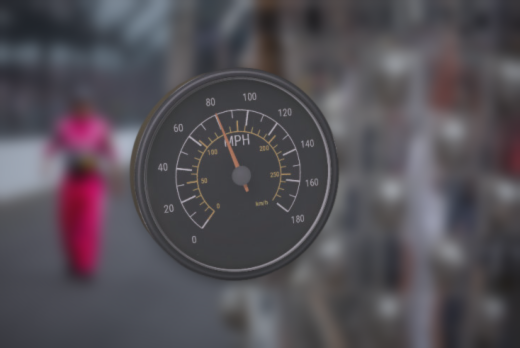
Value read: 80 mph
